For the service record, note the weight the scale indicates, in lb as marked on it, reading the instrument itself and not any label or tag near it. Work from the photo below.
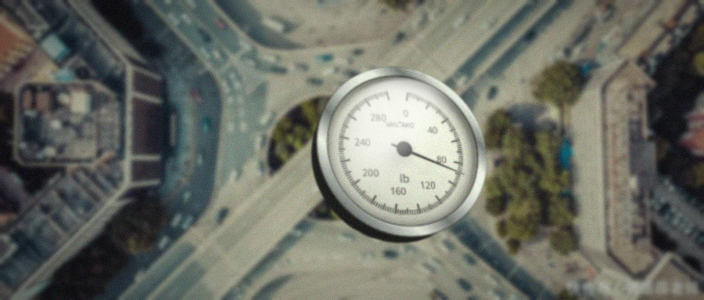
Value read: 90 lb
